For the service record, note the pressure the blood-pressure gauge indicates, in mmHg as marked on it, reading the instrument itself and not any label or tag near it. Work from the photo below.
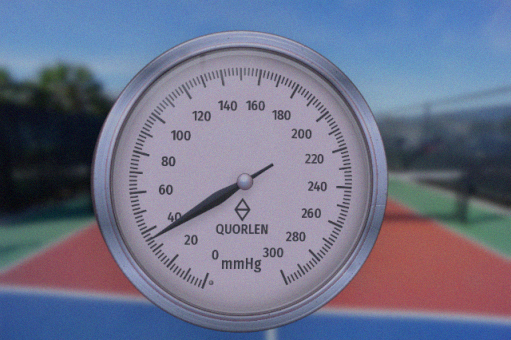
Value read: 36 mmHg
